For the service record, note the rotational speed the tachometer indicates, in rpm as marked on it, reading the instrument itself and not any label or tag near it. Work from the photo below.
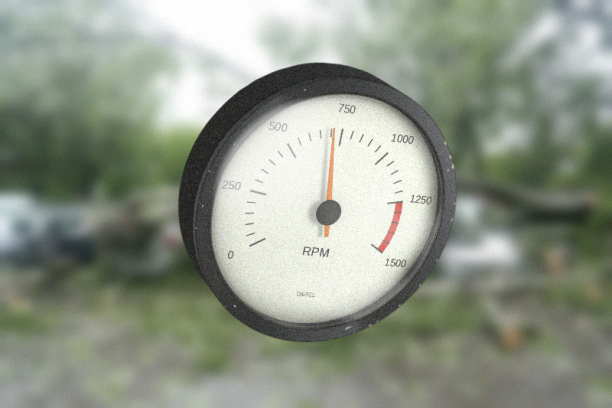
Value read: 700 rpm
